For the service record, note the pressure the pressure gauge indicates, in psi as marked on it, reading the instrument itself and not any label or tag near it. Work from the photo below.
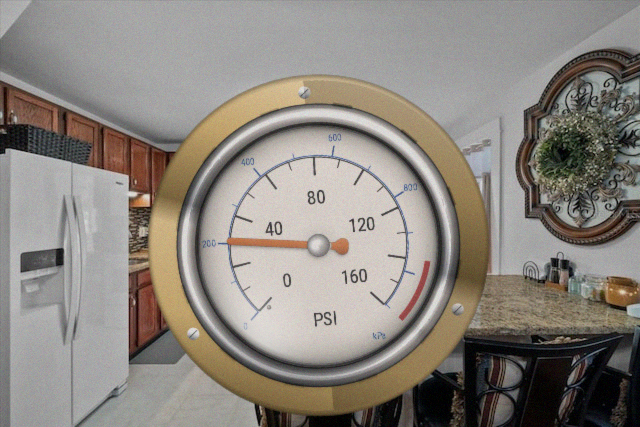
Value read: 30 psi
